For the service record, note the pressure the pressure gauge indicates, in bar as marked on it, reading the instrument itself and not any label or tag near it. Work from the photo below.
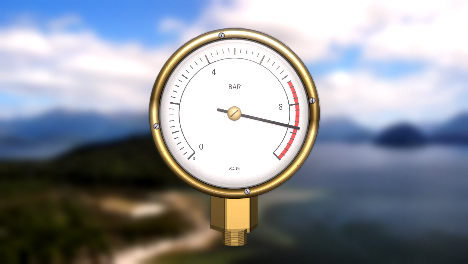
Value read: 8.8 bar
